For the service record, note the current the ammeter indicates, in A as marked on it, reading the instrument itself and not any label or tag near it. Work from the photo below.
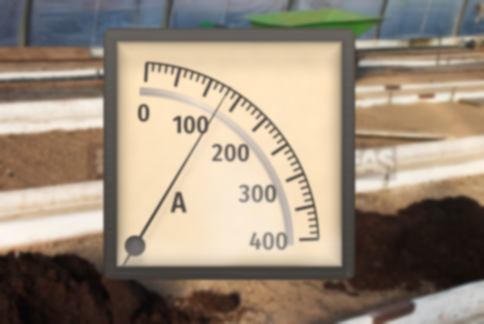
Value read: 130 A
